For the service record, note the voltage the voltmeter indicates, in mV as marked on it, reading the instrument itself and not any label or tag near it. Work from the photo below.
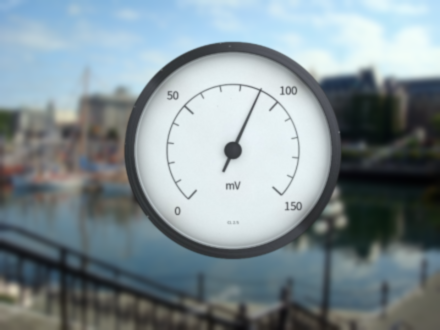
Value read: 90 mV
